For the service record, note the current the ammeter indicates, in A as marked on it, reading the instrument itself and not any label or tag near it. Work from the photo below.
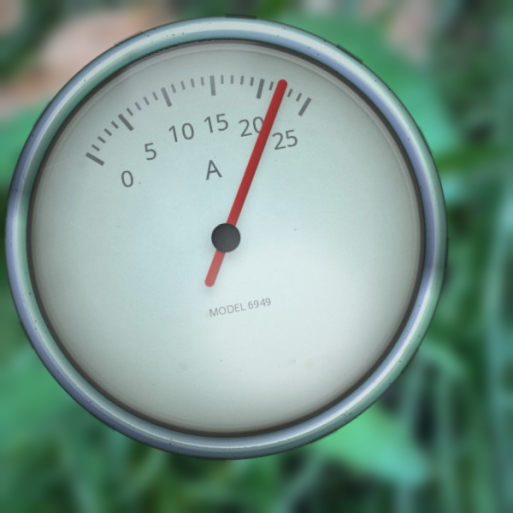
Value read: 22 A
